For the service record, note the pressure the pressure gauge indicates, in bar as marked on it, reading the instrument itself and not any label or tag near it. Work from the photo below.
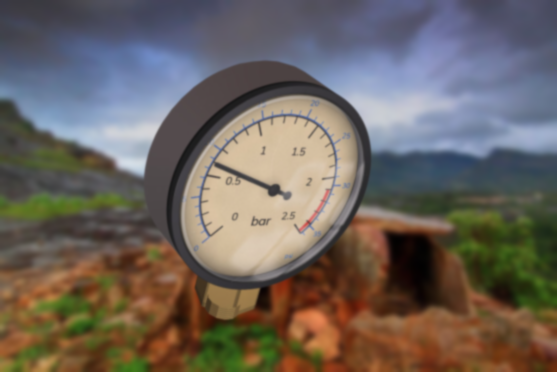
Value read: 0.6 bar
